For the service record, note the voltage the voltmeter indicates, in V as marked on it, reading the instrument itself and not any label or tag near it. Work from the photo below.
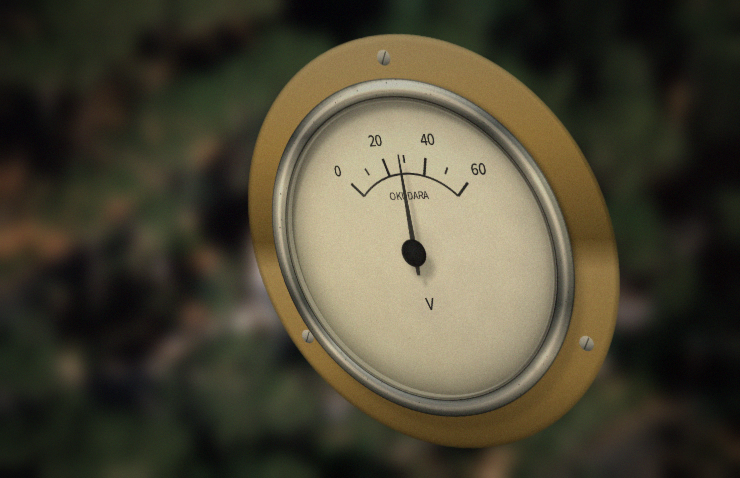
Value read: 30 V
